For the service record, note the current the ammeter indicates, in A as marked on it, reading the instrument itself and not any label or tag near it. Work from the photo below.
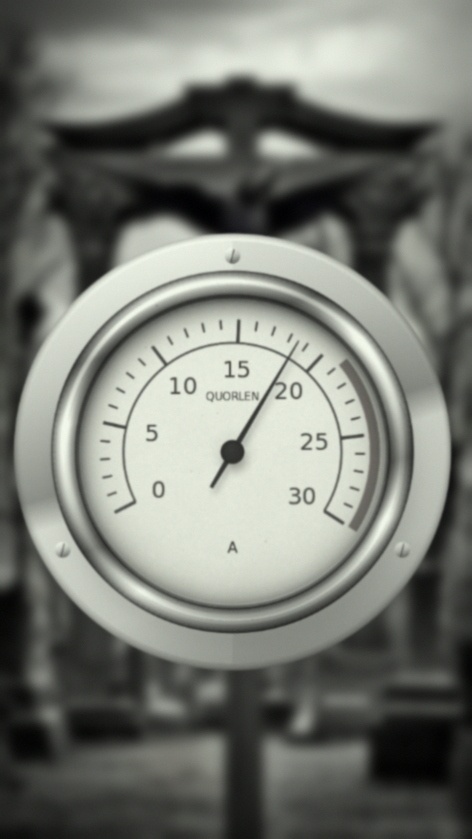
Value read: 18.5 A
